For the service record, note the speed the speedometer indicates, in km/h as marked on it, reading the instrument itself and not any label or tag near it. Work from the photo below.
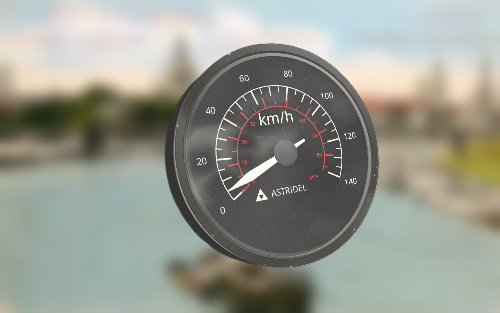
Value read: 5 km/h
